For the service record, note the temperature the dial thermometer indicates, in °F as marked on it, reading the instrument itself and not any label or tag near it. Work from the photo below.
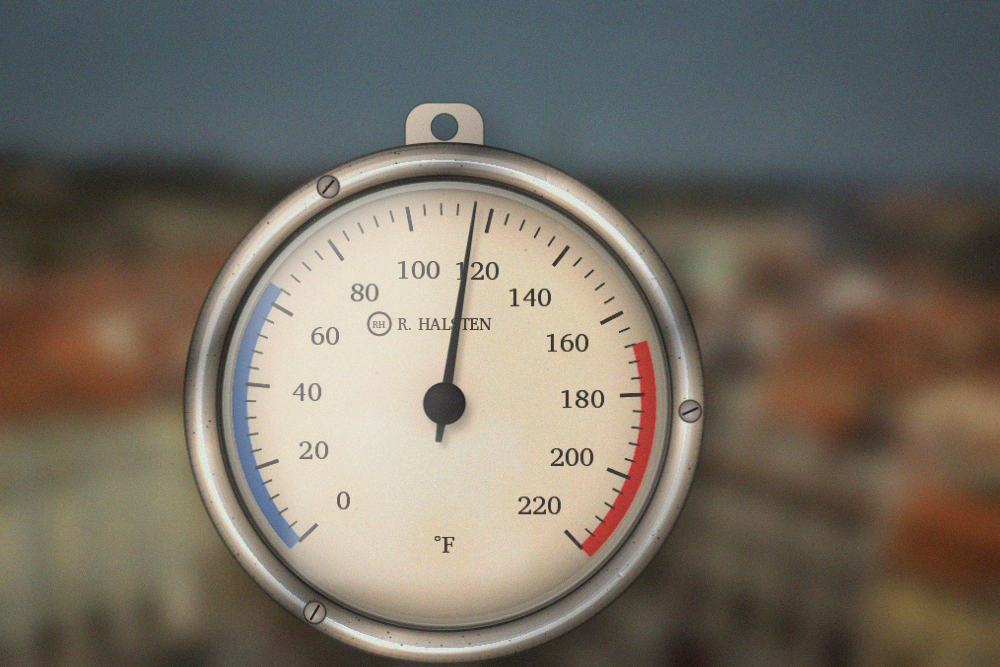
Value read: 116 °F
